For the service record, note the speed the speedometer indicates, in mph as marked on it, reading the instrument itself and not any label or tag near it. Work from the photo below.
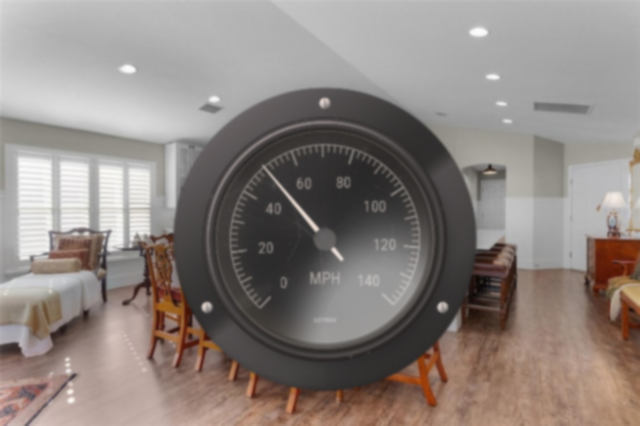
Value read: 50 mph
